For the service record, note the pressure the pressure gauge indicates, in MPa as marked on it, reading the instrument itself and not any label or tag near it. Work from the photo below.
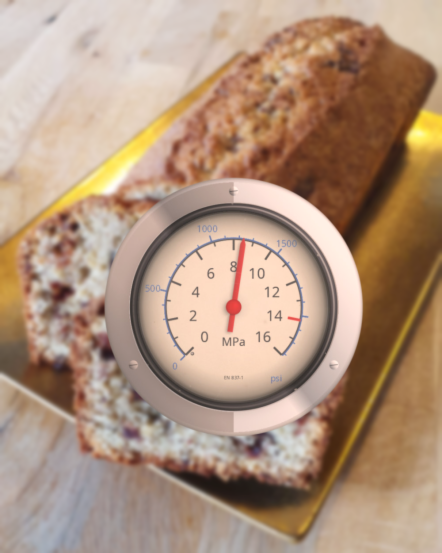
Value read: 8.5 MPa
